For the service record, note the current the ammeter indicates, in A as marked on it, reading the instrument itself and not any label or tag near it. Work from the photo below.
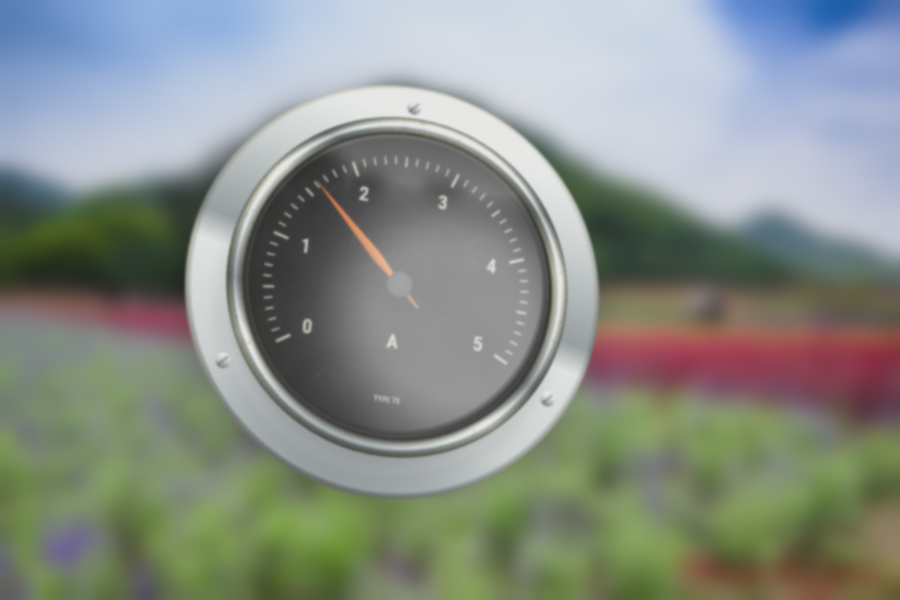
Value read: 1.6 A
